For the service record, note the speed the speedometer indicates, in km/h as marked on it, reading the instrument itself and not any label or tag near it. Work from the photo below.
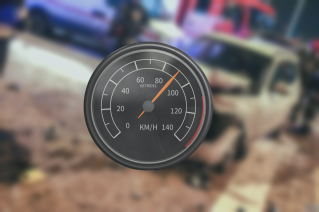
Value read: 90 km/h
